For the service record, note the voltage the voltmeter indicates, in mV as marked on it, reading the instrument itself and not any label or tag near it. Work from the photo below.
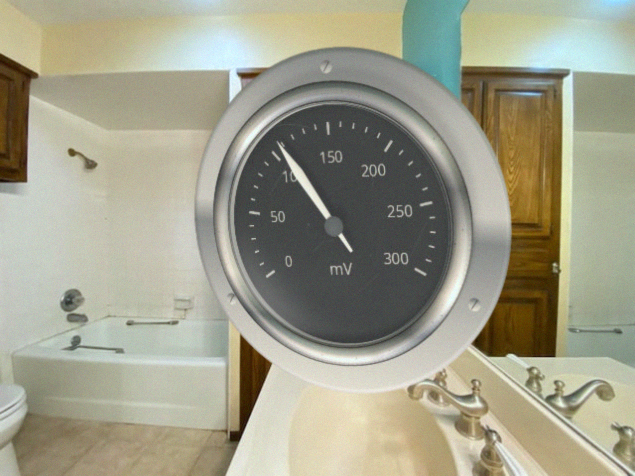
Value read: 110 mV
